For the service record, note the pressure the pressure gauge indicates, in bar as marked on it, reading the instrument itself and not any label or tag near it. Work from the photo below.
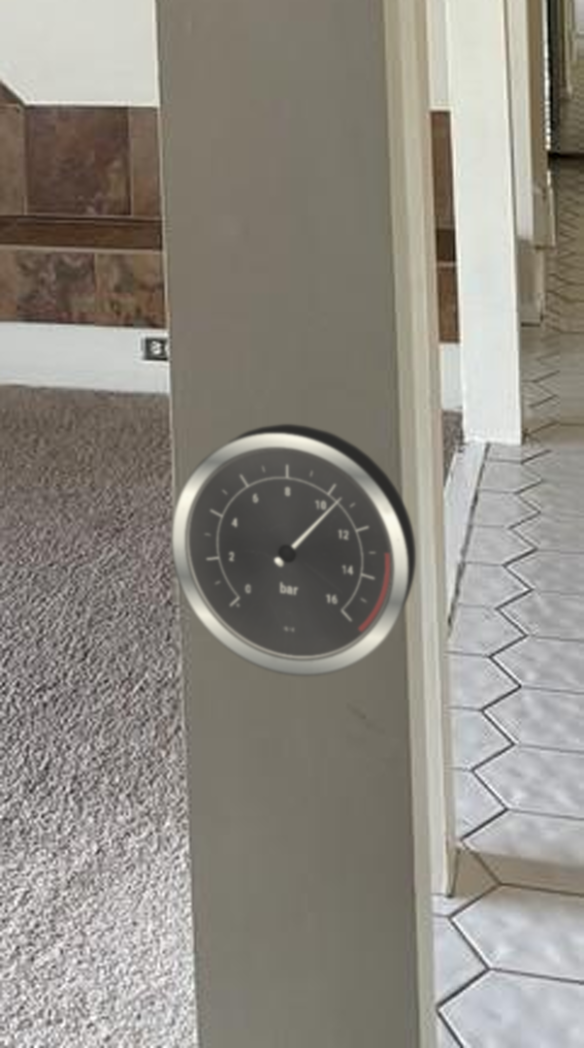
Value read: 10.5 bar
